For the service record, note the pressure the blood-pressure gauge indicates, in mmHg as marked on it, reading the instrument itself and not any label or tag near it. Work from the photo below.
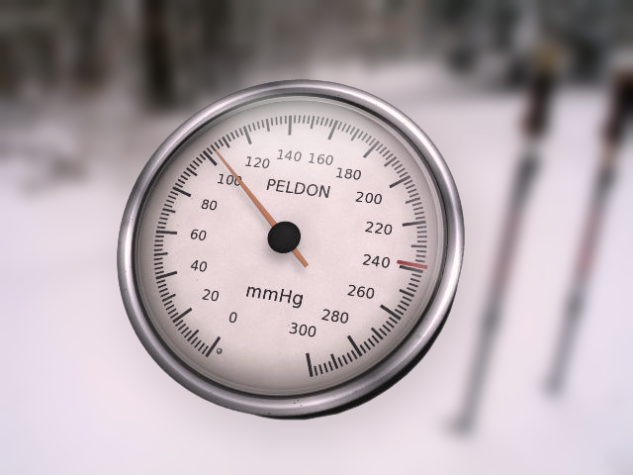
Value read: 104 mmHg
